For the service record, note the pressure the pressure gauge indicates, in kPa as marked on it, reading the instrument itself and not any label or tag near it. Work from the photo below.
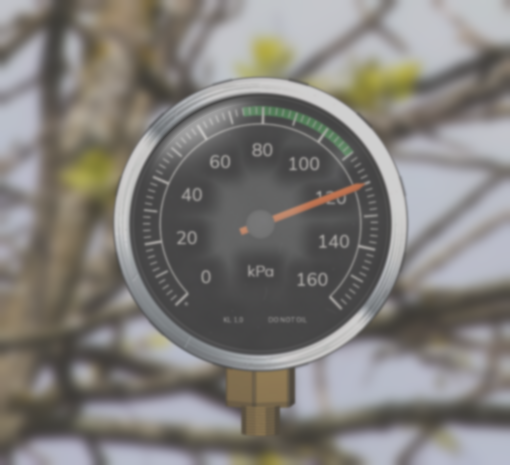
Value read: 120 kPa
